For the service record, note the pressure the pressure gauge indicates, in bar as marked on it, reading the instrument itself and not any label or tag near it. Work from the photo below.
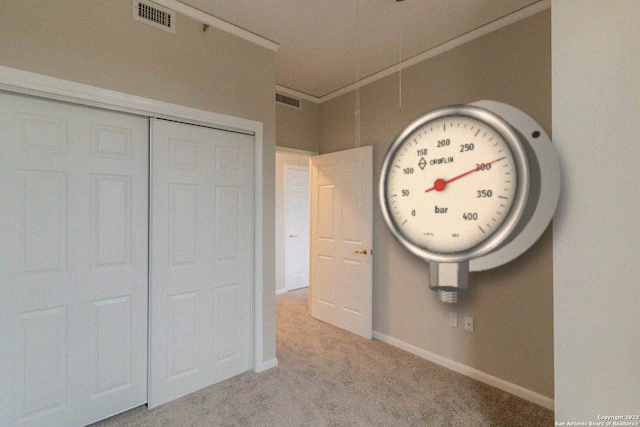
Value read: 300 bar
